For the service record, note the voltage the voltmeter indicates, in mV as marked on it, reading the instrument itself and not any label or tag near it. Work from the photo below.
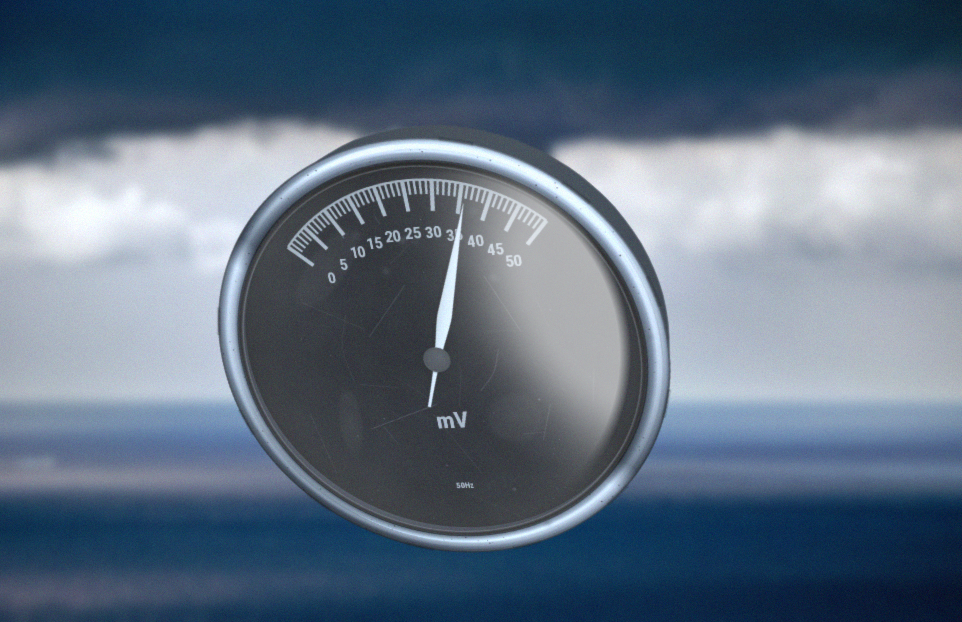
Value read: 36 mV
